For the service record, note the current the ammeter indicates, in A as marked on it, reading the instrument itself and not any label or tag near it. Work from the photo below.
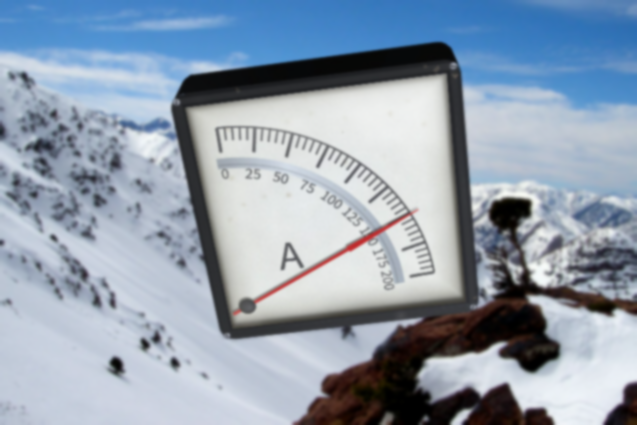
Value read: 150 A
